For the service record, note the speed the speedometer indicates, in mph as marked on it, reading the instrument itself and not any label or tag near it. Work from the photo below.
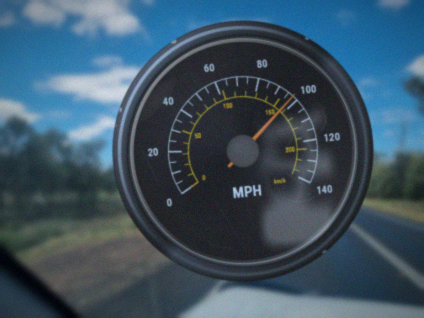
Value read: 97.5 mph
